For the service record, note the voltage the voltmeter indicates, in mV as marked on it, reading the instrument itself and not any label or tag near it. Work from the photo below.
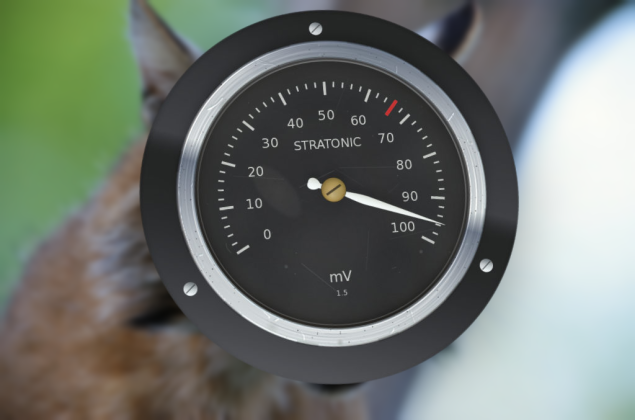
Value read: 96 mV
